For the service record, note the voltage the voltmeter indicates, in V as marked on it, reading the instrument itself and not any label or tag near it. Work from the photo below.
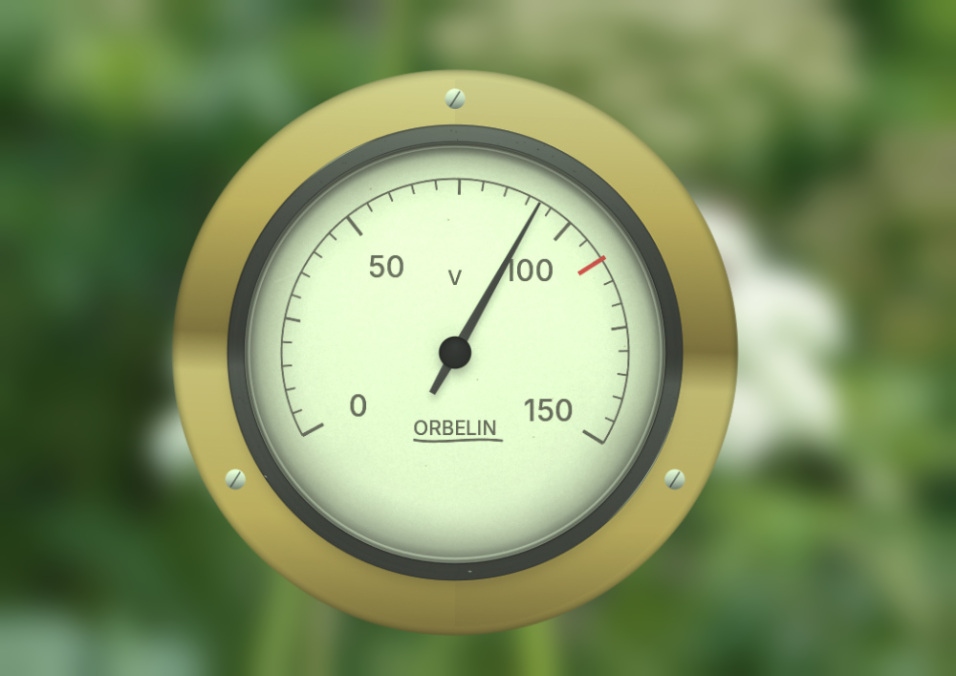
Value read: 92.5 V
